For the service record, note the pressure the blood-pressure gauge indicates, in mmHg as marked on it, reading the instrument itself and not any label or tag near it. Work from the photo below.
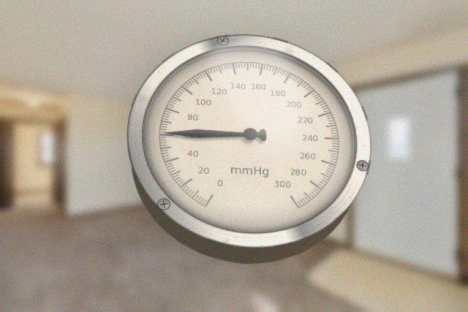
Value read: 60 mmHg
